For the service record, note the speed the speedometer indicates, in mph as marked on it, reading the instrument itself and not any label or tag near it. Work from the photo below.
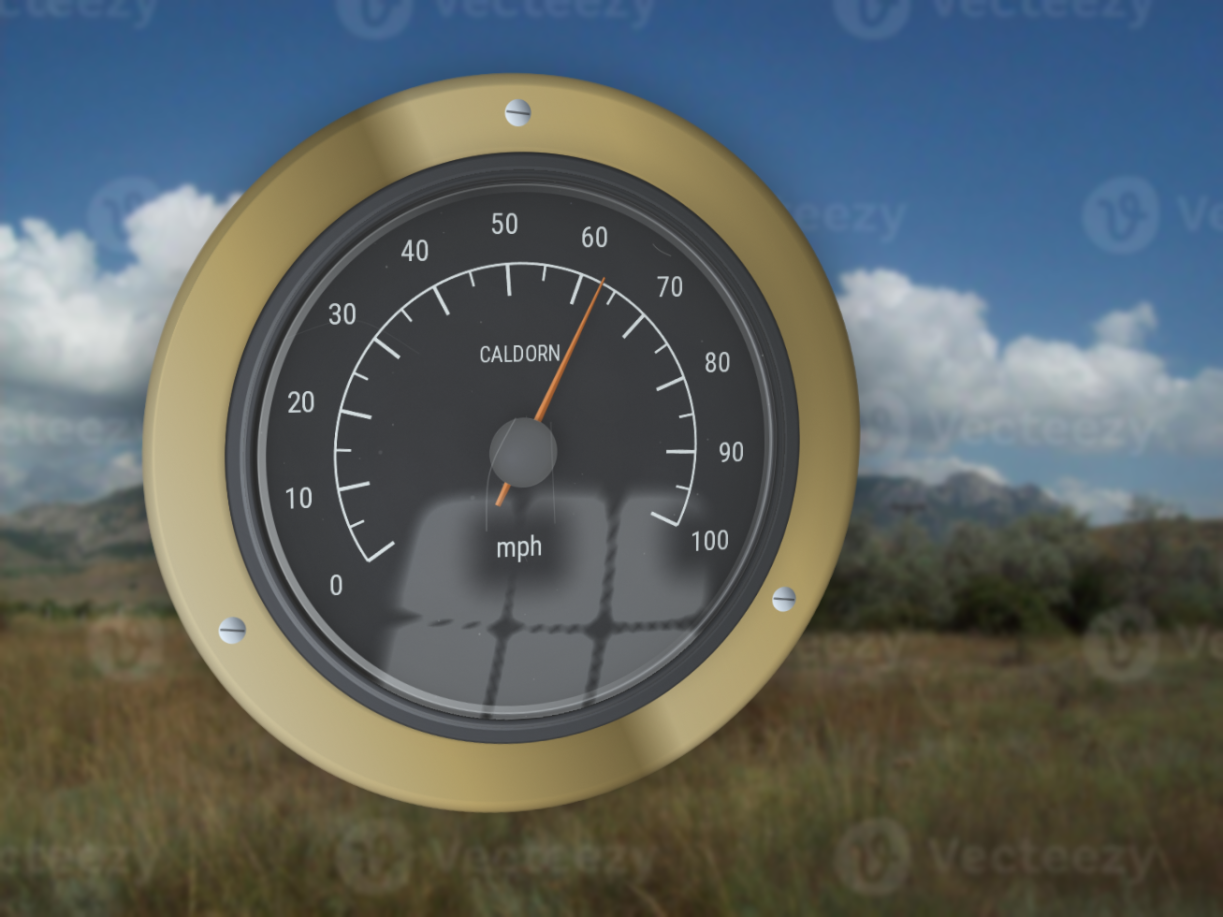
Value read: 62.5 mph
